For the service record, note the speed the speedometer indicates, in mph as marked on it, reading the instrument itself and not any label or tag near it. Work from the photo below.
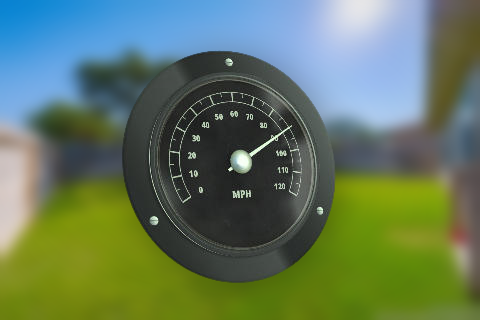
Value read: 90 mph
